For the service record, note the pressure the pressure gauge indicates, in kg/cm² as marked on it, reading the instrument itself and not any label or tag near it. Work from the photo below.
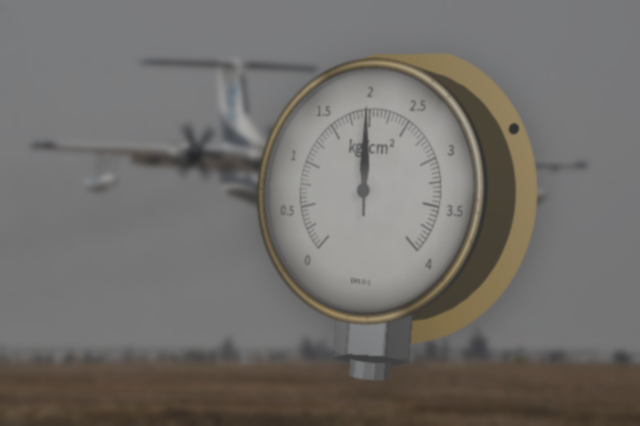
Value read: 2 kg/cm²
